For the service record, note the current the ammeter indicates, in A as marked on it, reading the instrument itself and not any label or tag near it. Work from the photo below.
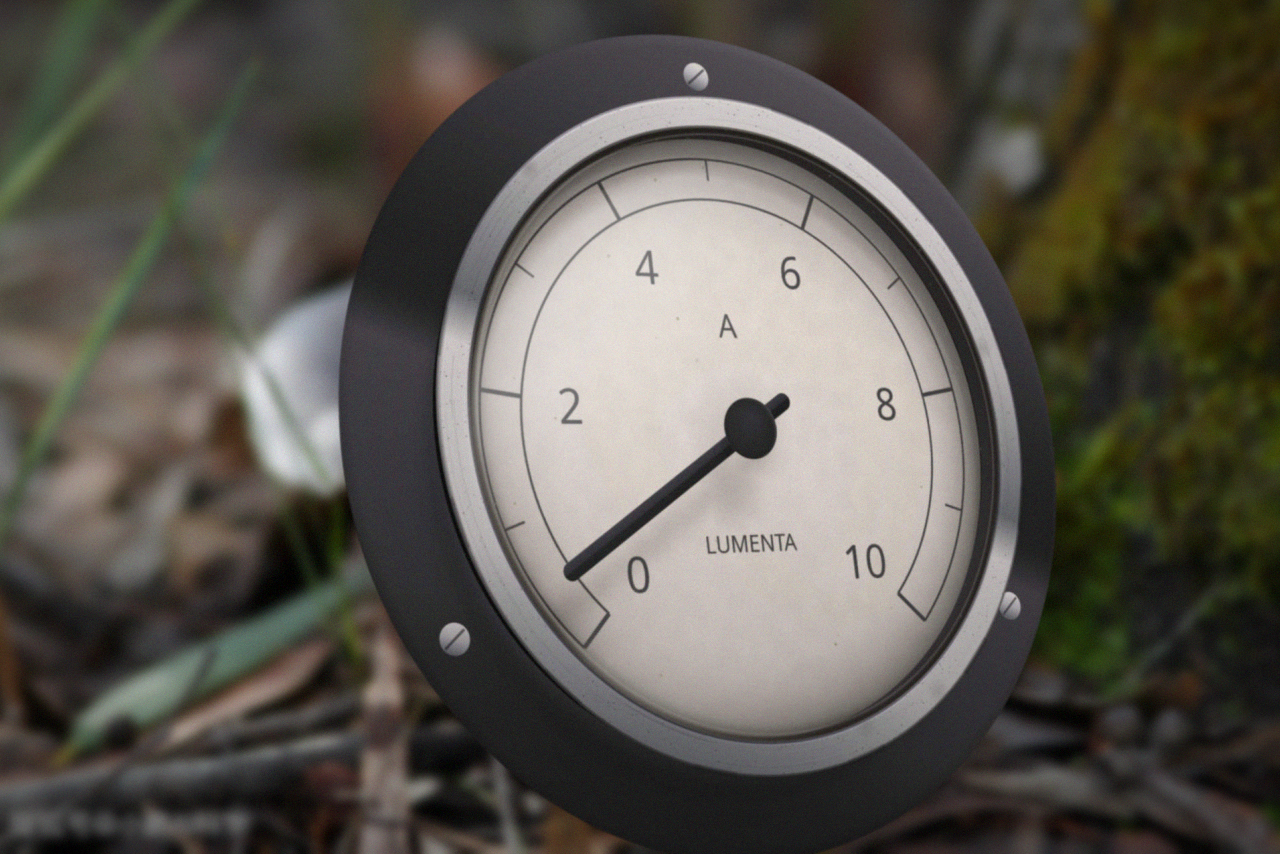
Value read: 0.5 A
